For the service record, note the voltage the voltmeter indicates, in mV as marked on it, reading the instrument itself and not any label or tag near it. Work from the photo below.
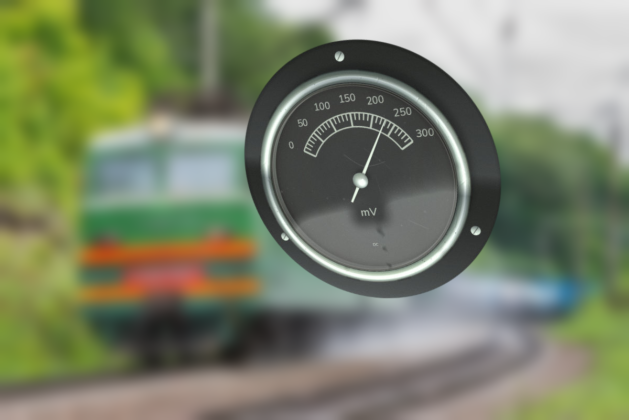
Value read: 230 mV
